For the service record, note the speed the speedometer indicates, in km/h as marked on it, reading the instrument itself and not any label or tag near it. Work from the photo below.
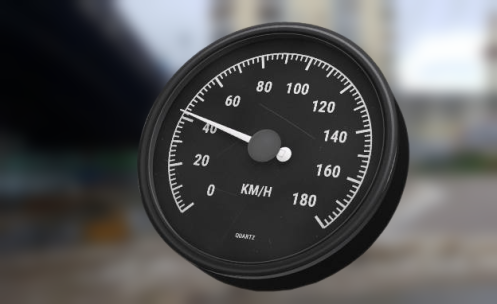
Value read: 42 km/h
